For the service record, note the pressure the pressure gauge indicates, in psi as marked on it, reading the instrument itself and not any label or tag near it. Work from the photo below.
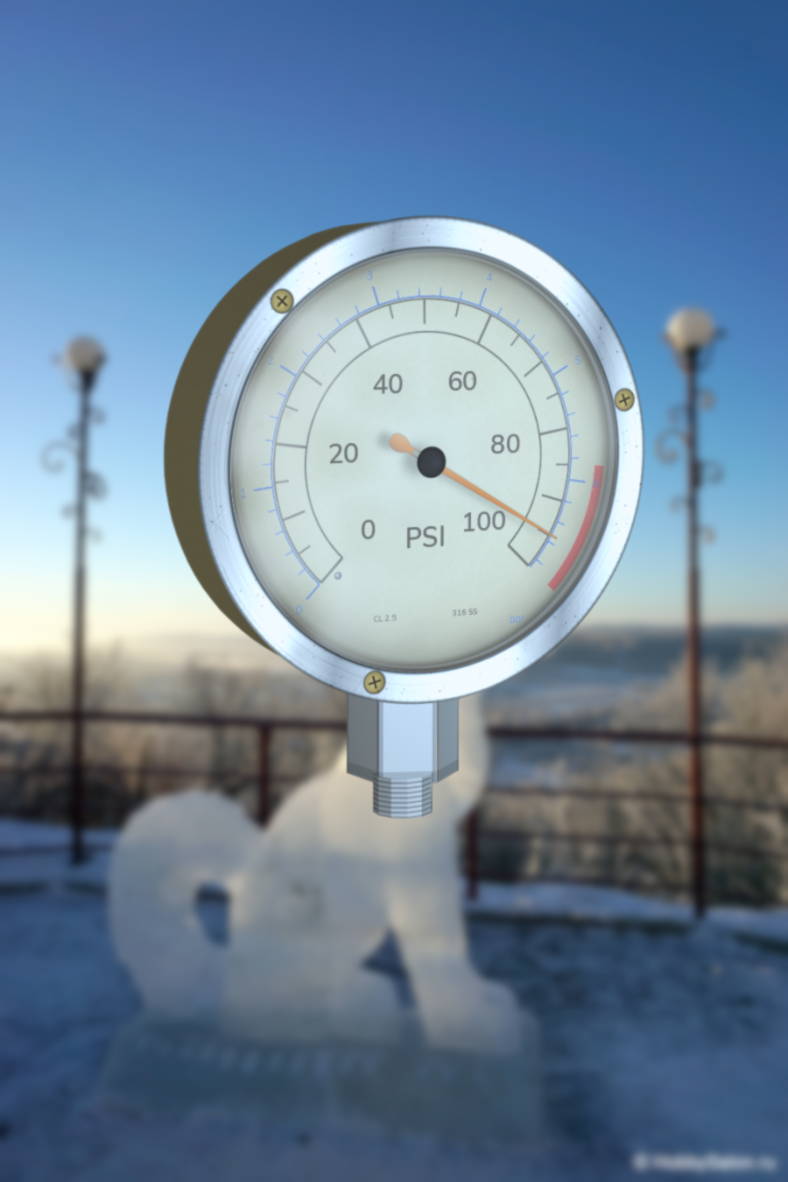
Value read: 95 psi
